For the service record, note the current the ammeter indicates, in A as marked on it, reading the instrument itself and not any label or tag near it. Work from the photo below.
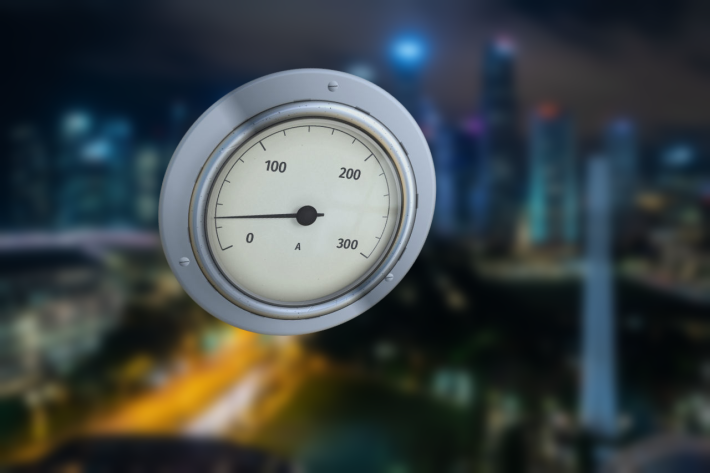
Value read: 30 A
